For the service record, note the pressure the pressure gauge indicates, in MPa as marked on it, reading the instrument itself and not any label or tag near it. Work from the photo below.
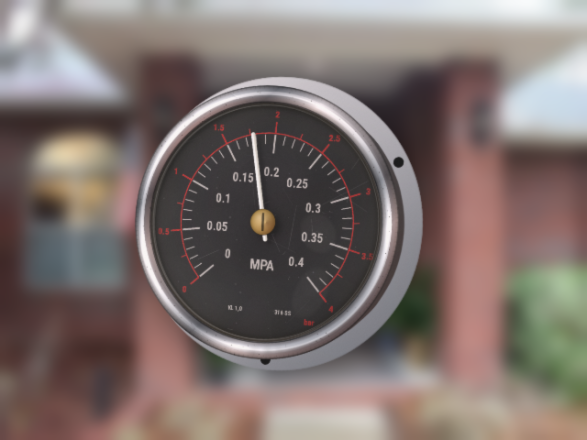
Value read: 0.18 MPa
